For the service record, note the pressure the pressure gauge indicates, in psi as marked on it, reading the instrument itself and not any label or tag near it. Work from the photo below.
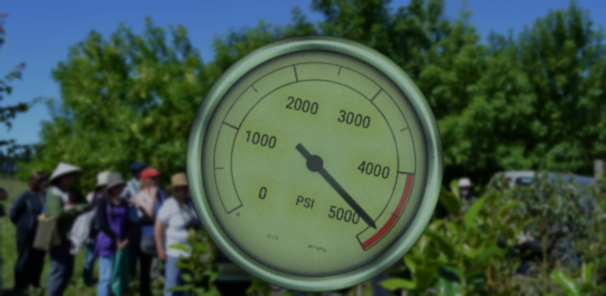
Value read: 4750 psi
